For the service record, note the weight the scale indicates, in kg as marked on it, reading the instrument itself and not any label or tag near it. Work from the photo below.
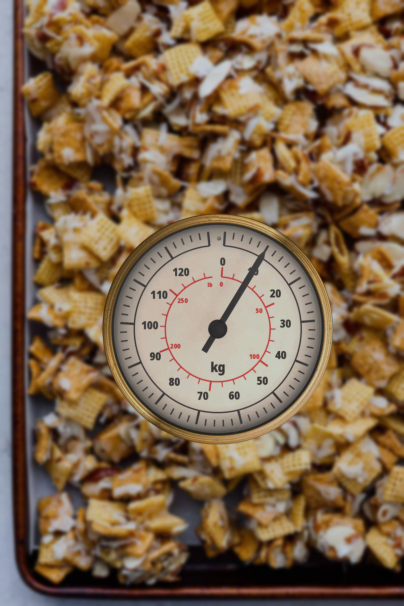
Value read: 10 kg
